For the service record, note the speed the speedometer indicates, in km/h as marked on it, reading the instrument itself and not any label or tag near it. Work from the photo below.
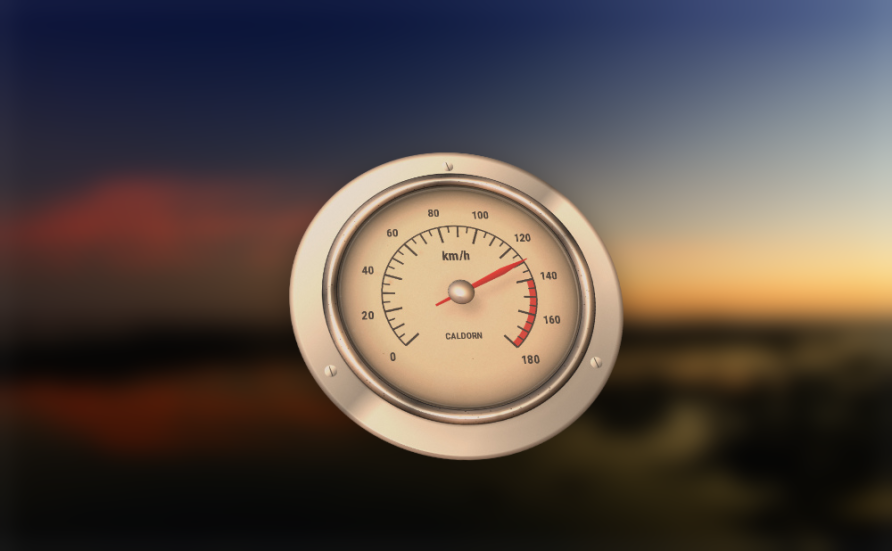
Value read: 130 km/h
